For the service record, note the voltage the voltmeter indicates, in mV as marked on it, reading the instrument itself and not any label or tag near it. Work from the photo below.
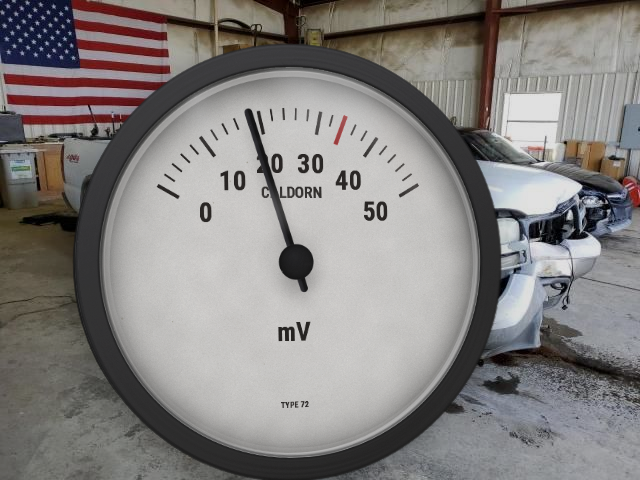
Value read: 18 mV
